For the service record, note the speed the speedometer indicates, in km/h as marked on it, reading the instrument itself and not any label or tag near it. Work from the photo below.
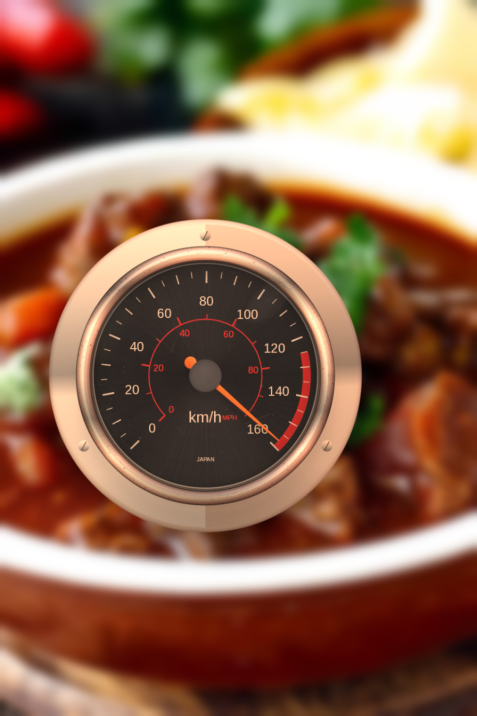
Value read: 157.5 km/h
